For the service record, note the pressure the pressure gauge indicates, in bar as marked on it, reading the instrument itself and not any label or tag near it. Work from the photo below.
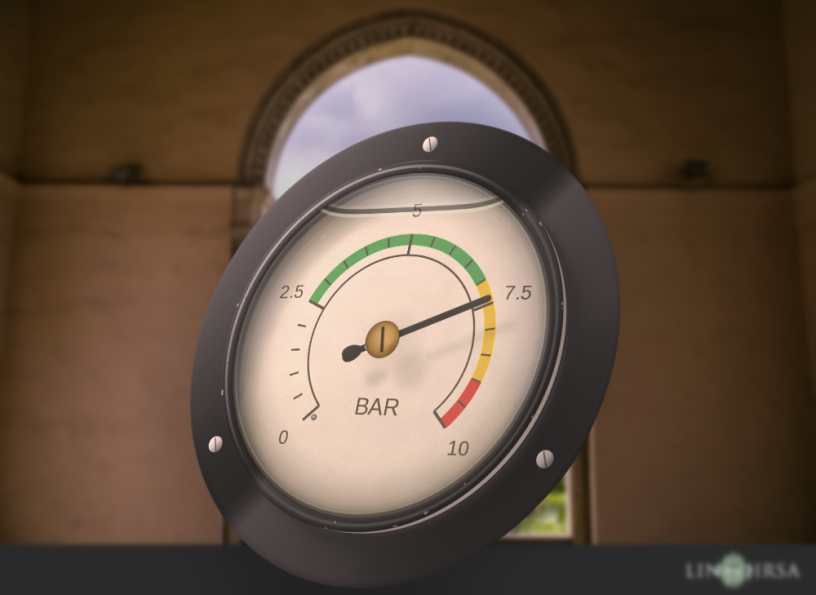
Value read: 7.5 bar
